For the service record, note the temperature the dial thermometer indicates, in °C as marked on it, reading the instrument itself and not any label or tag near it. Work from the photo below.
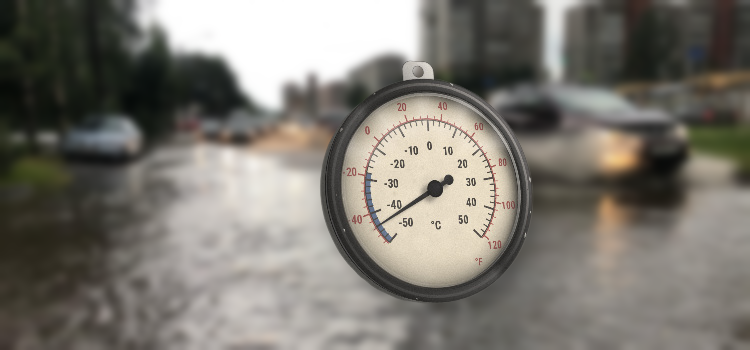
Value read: -44 °C
